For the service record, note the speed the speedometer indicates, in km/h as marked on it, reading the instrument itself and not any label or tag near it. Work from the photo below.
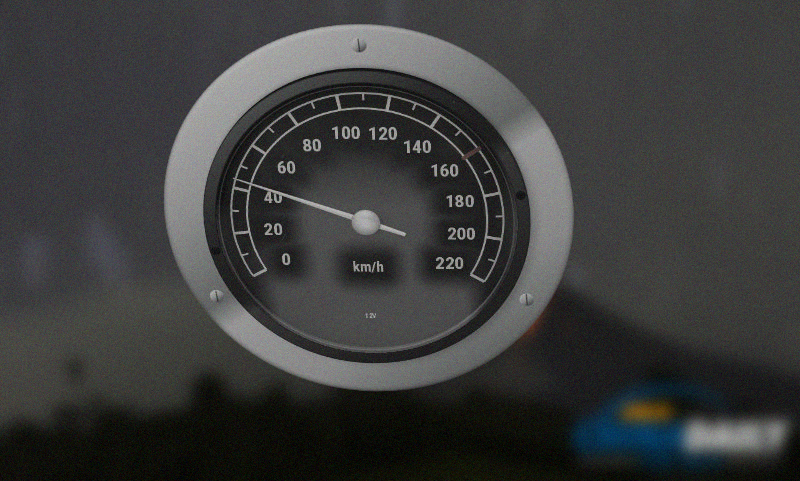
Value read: 45 km/h
